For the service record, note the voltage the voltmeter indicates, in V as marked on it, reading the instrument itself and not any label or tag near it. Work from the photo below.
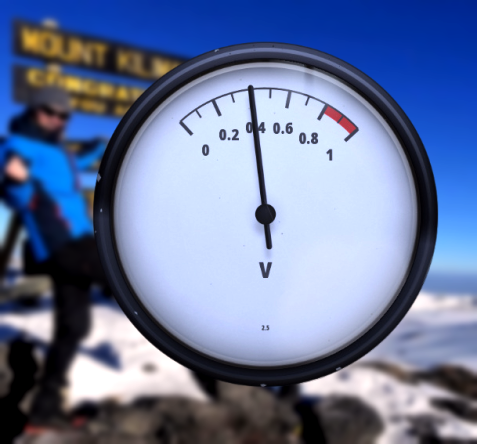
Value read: 0.4 V
